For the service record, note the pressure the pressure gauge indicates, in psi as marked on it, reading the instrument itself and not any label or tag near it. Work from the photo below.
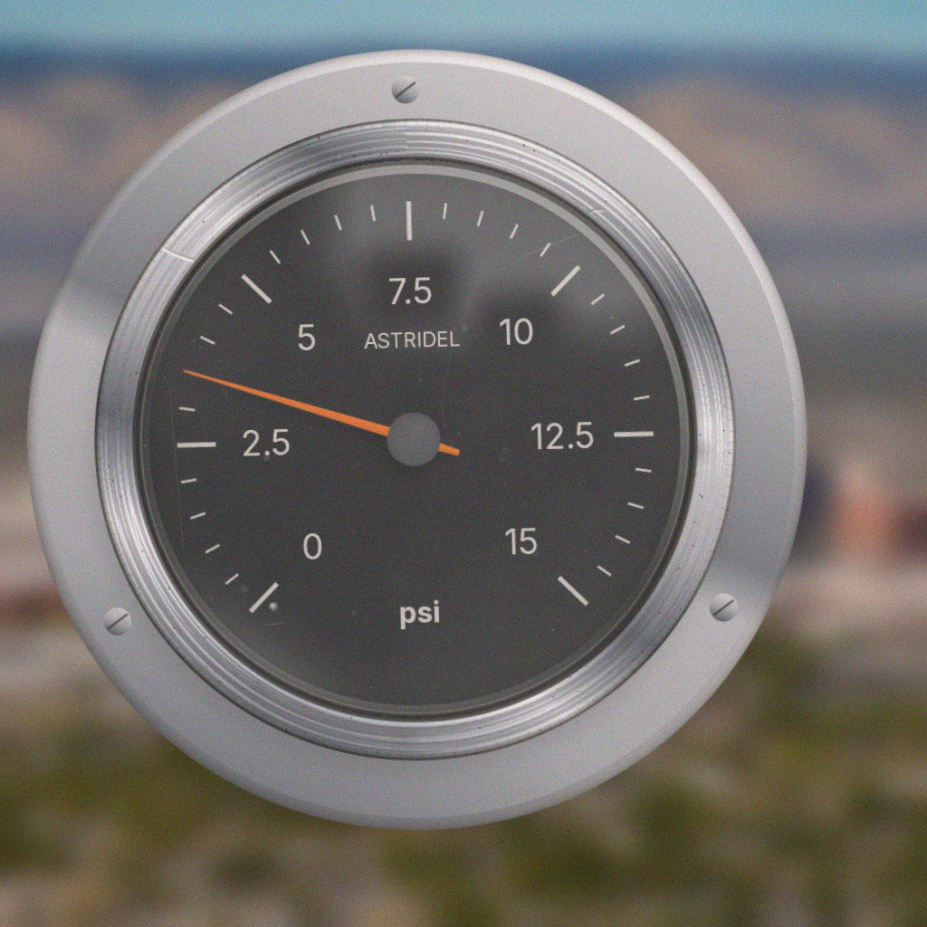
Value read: 3.5 psi
